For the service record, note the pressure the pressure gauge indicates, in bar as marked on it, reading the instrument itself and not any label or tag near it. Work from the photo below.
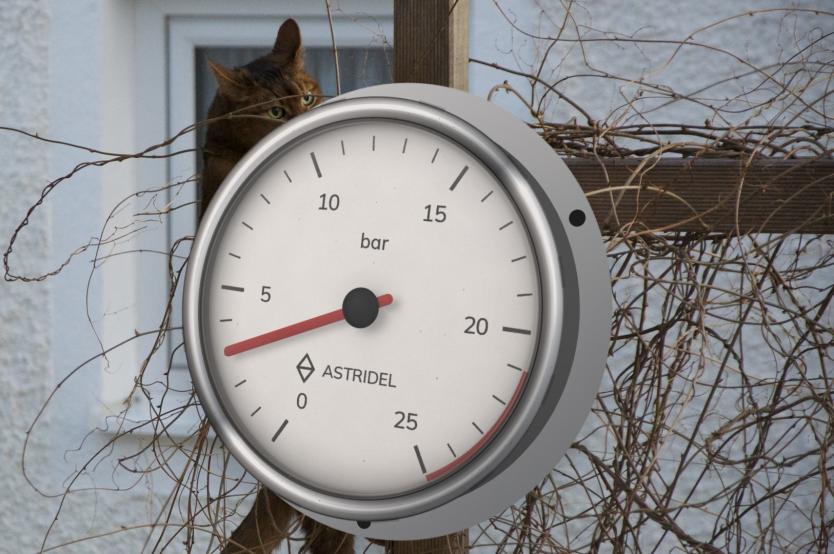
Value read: 3 bar
